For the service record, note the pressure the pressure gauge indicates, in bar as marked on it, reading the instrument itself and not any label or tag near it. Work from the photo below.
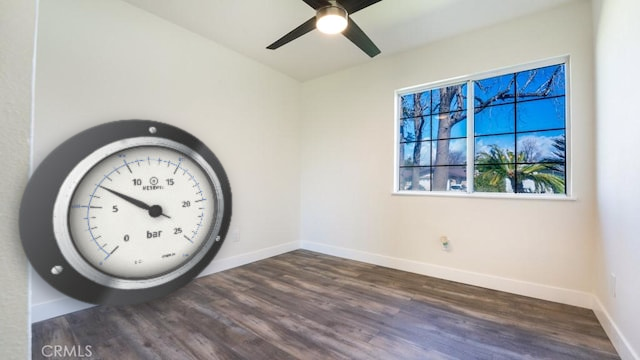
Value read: 7 bar
